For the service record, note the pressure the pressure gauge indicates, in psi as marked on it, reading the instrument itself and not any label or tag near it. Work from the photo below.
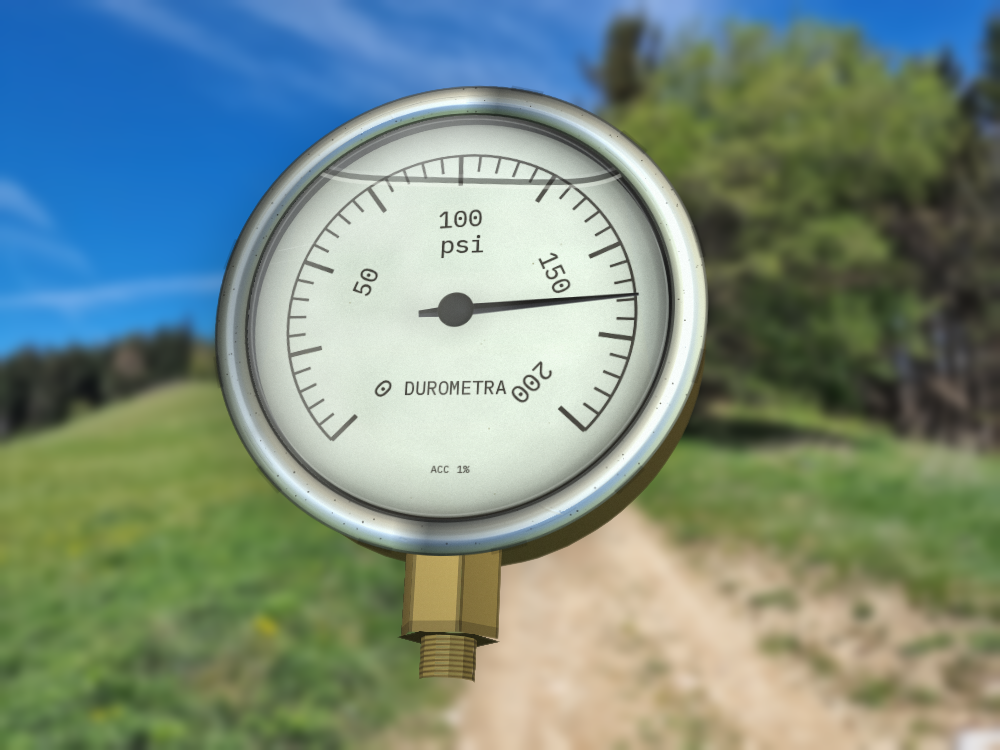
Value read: 165 psi
